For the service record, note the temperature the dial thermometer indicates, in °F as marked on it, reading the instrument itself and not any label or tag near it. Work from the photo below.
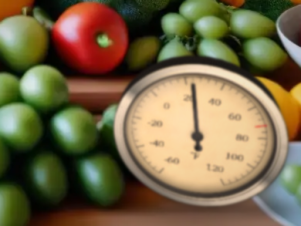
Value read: 24 °F
